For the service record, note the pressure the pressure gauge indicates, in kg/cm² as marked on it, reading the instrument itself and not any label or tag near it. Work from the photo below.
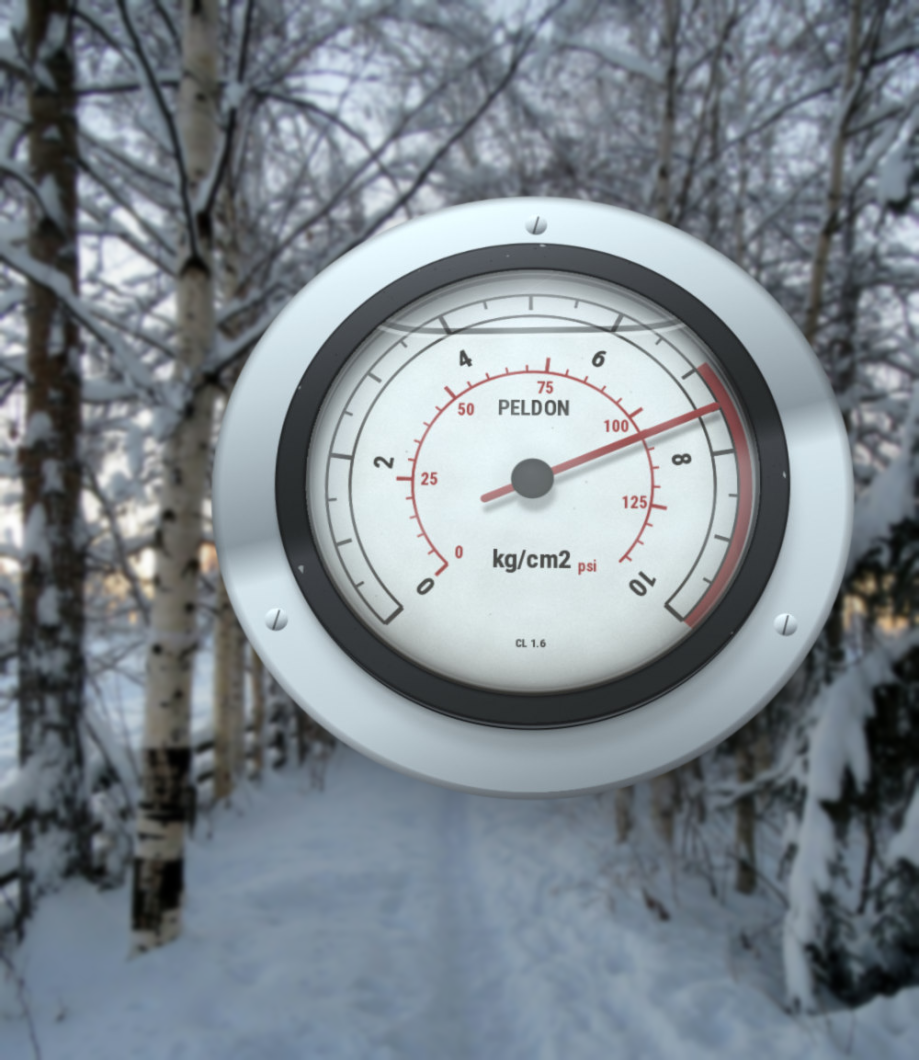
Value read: 7.5 kg/cm²
